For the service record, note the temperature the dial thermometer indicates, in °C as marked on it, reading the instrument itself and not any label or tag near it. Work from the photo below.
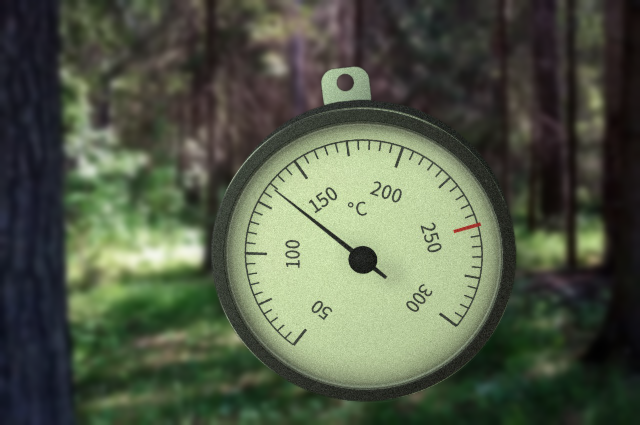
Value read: 135 °C
